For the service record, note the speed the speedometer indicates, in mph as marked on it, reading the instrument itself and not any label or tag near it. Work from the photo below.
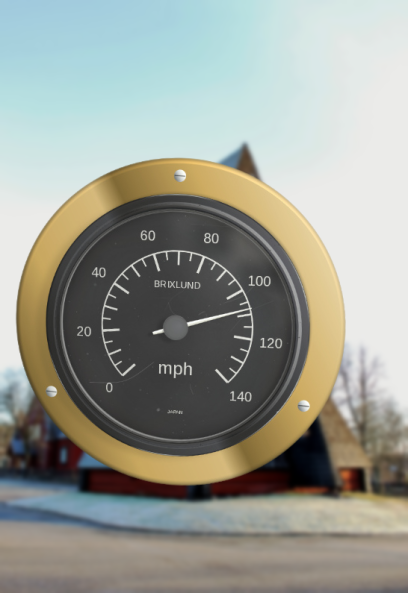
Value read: 107.5 mph
